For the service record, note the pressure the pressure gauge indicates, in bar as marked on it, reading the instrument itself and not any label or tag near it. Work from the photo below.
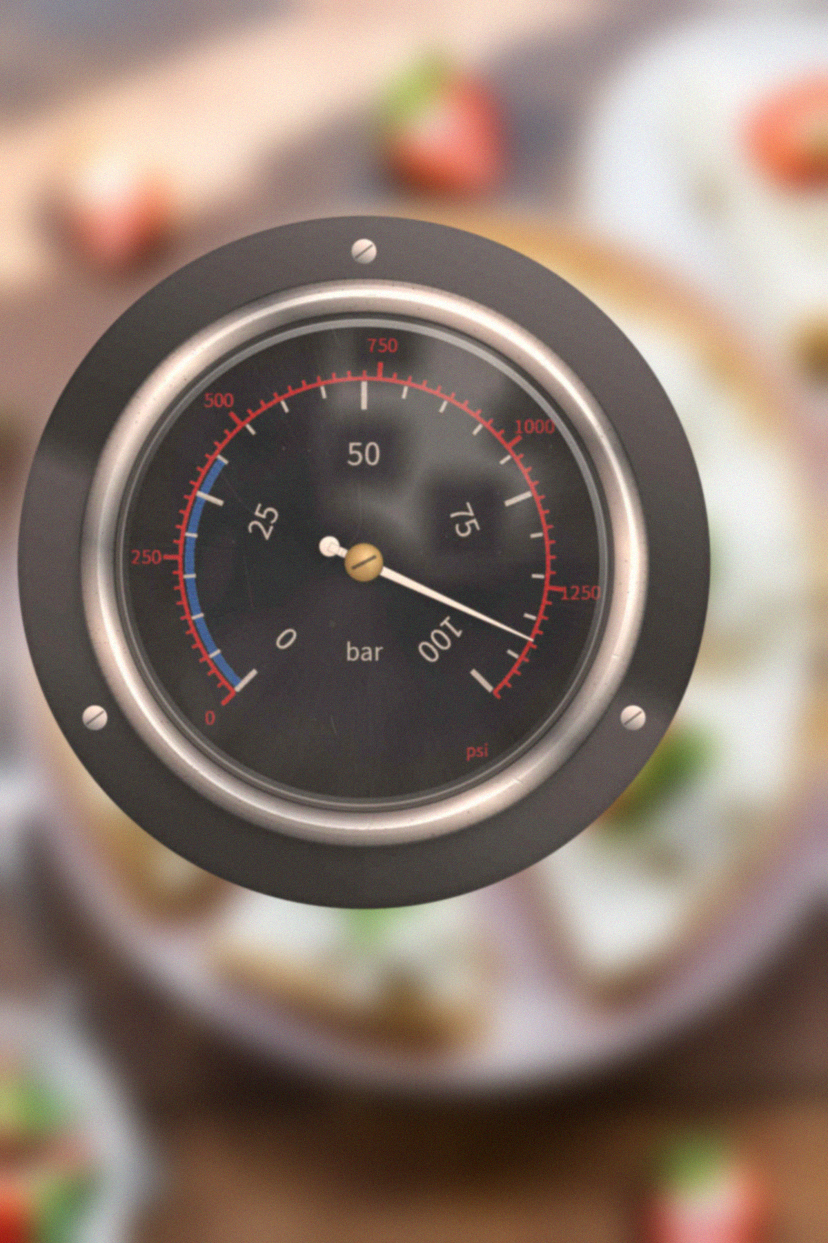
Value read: 92.5 bar
